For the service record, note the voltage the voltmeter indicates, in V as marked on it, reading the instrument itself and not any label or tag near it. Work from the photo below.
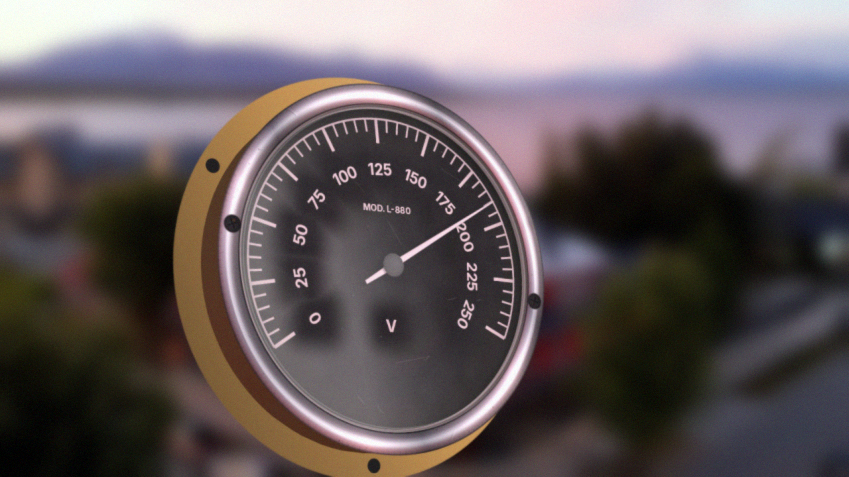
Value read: 190 V
